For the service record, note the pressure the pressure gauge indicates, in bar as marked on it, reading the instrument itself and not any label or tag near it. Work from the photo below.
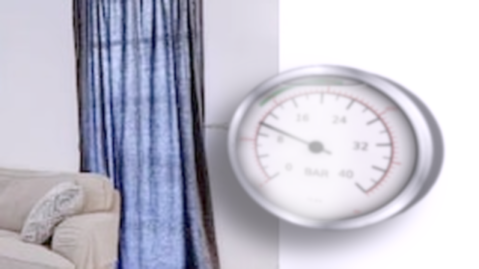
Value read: 10 bar
